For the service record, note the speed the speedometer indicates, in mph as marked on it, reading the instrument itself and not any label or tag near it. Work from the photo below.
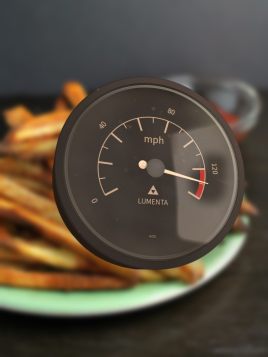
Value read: 130 mph
